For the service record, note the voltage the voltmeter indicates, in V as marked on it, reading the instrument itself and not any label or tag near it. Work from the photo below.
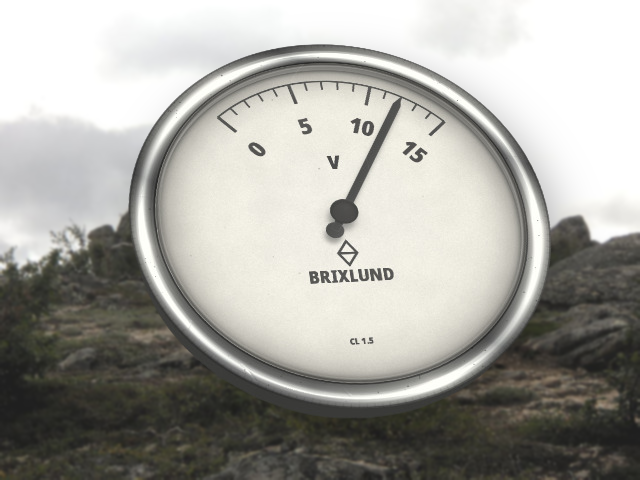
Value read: 12 V
